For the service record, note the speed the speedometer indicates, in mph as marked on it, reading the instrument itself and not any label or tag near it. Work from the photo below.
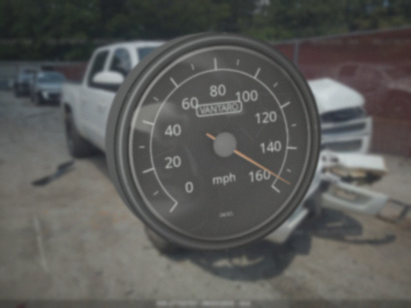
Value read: 155 mph
